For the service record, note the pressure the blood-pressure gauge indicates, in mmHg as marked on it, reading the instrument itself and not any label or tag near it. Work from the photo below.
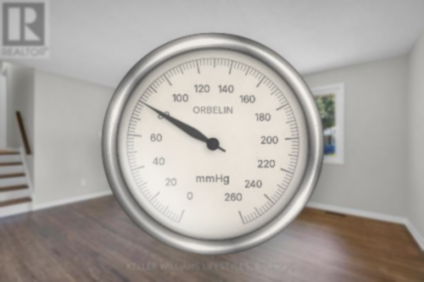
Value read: 80 mmHg
